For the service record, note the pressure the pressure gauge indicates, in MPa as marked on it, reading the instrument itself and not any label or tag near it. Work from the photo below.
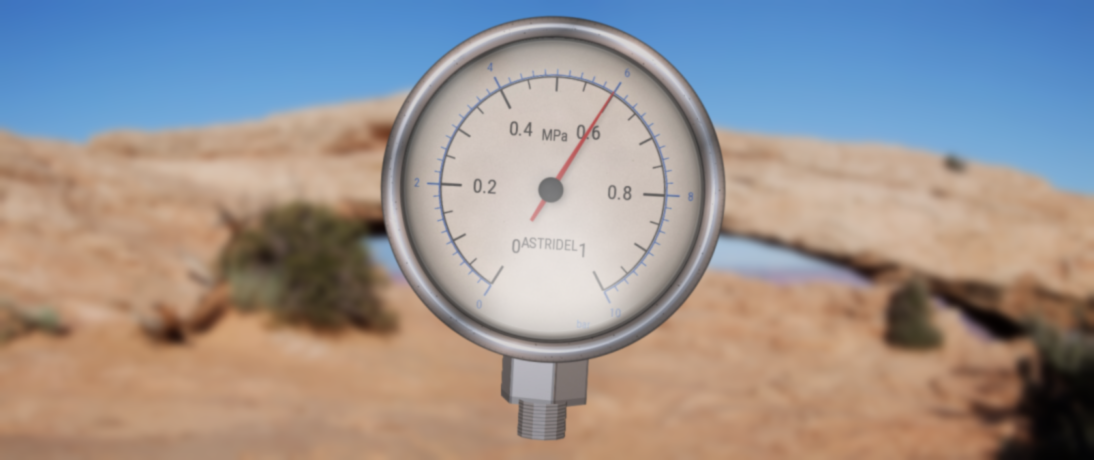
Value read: 0.6 MPa
